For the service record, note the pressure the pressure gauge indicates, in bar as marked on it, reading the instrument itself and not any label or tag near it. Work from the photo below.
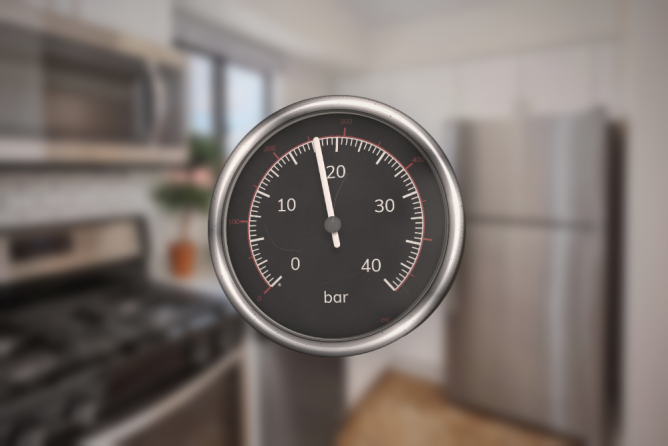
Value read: 18 bar
